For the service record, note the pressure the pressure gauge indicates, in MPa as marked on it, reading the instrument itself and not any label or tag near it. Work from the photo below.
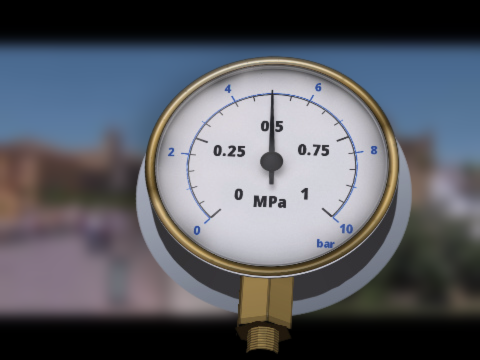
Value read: 0.5 MPa
